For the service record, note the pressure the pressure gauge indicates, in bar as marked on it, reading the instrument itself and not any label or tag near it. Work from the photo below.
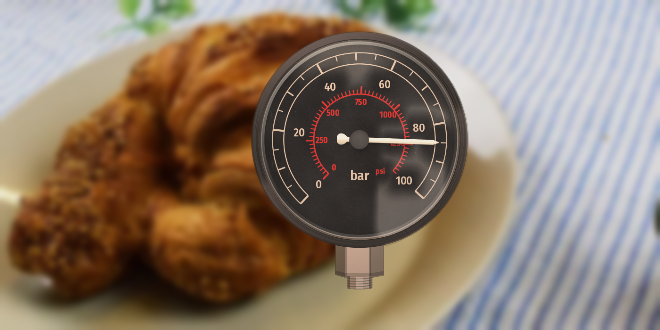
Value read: 85 bar
